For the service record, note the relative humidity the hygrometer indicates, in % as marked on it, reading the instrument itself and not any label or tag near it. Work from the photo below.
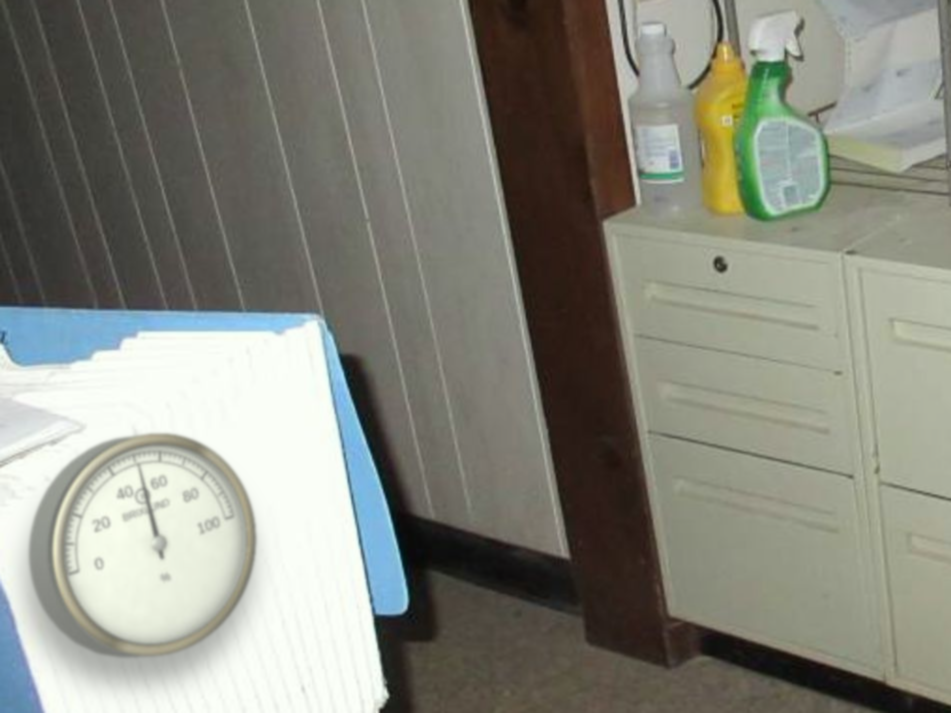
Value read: 50 %
